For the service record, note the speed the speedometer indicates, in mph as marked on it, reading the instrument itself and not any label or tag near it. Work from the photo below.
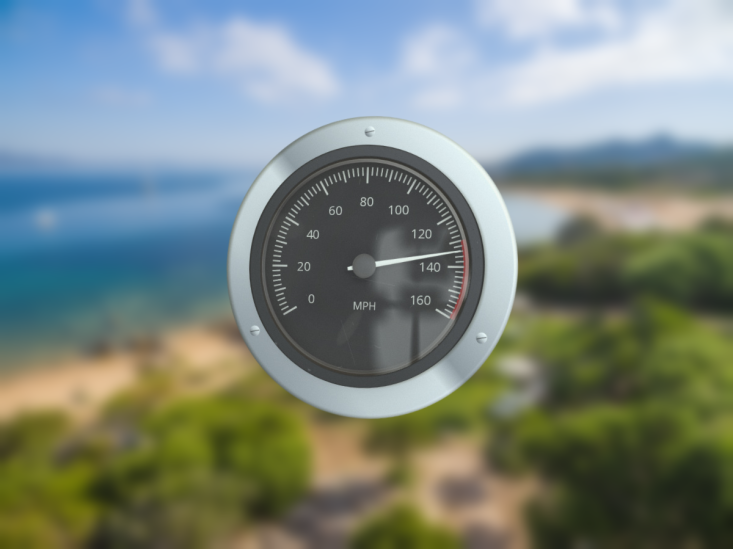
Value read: 134 mph
